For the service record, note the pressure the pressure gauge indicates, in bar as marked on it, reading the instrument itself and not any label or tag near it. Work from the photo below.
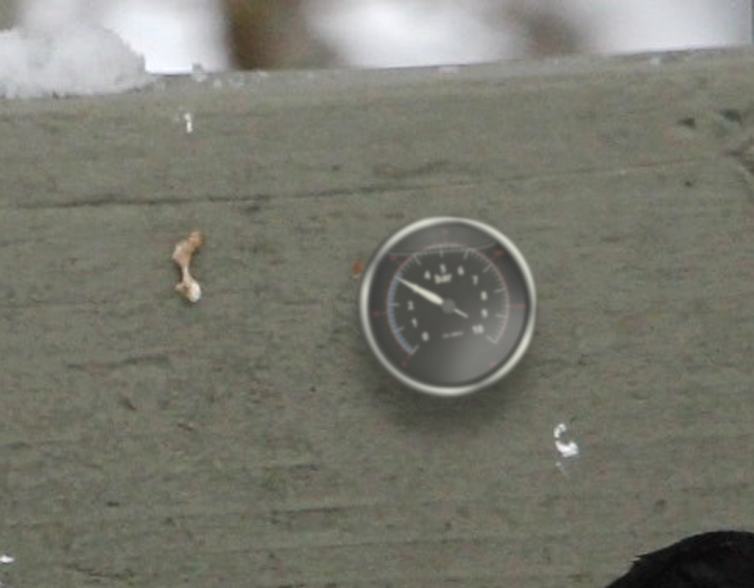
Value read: 3 bar
